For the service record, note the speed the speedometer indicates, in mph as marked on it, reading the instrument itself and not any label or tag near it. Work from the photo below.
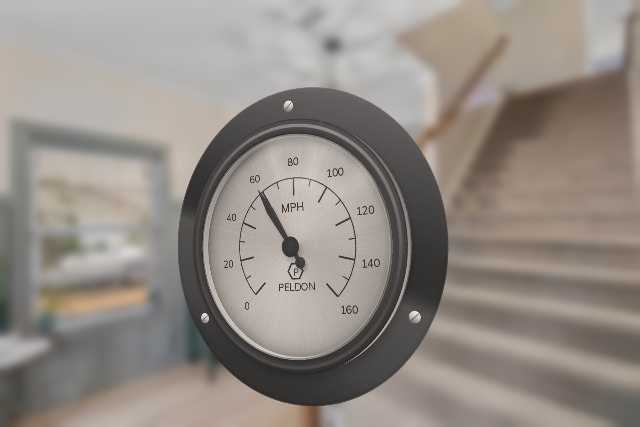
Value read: 60 mph
